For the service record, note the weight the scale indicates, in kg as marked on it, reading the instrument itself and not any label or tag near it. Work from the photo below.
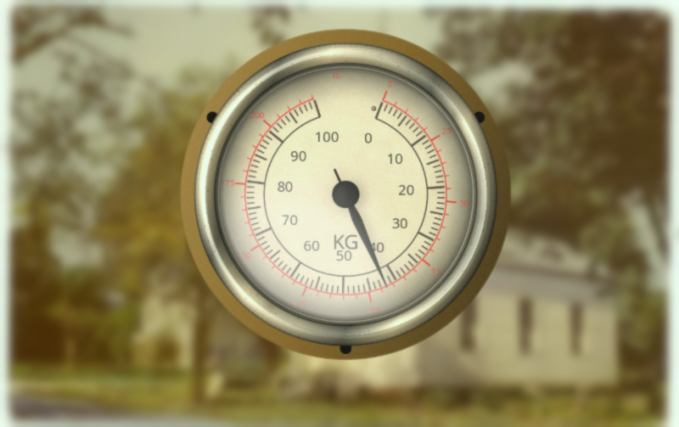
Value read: 42 kg
